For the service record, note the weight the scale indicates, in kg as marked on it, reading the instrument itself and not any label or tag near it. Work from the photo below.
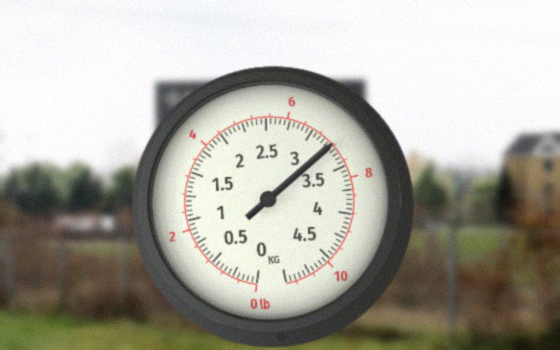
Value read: 3.25 kg
